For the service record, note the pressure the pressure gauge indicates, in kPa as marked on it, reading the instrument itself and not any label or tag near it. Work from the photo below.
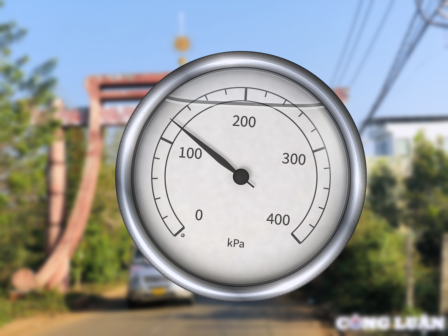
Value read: 120 kPa
